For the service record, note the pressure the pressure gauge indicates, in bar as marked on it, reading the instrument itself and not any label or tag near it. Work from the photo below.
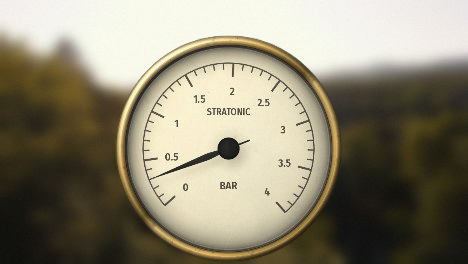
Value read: 0.3 bar
